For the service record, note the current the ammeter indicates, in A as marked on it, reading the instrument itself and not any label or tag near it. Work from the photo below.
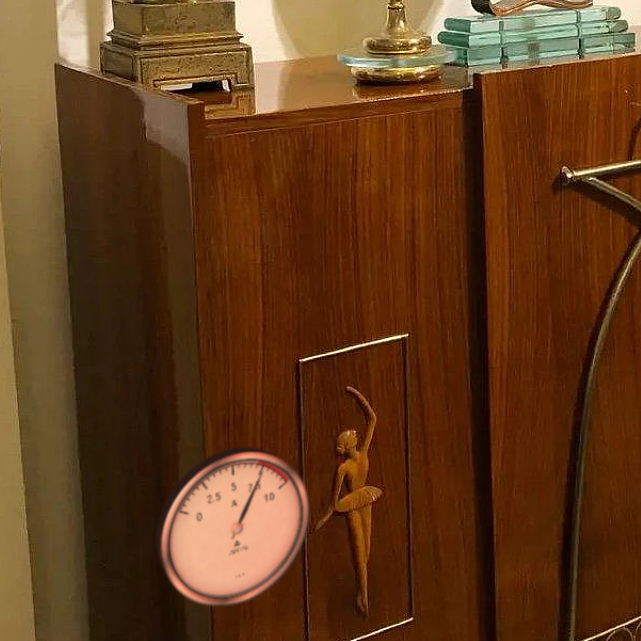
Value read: 7.5 A
